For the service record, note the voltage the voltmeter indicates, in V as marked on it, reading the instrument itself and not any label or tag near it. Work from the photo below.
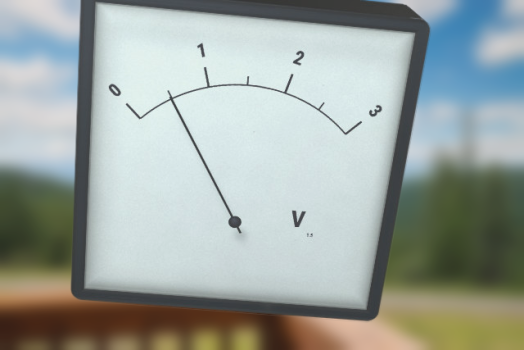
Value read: 0.5 V
